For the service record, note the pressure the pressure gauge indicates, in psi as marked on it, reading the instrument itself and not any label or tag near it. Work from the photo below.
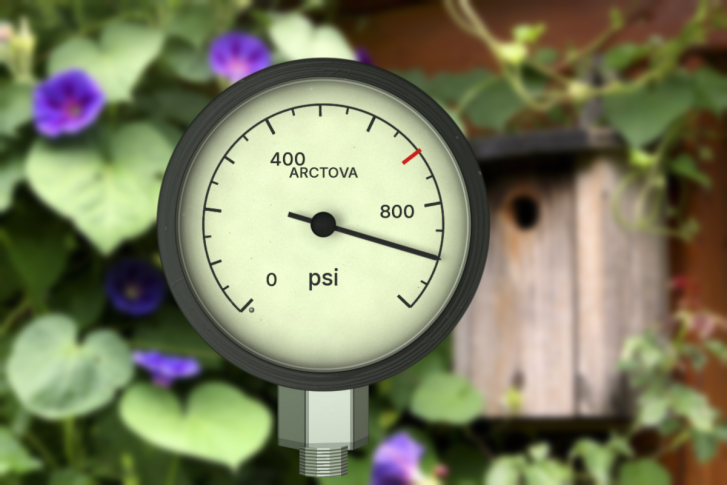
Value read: 900 psi
